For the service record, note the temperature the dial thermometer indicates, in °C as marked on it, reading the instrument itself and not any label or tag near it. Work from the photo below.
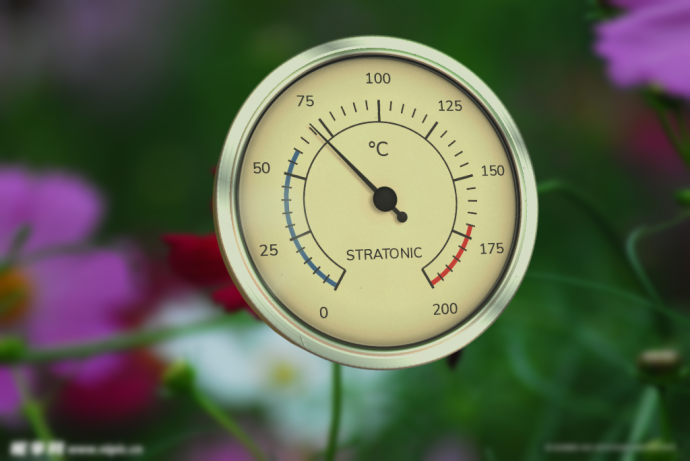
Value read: 70 °C
